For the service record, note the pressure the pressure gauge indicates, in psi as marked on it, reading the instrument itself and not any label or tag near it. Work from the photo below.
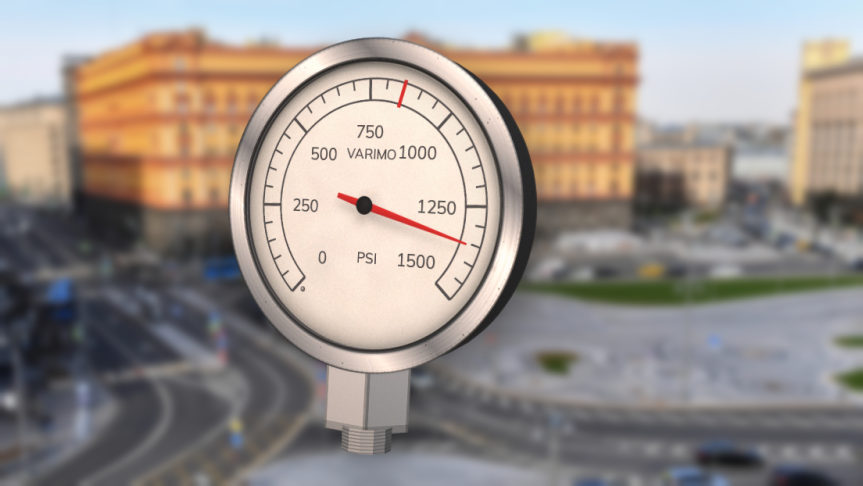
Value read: 1350 psi
